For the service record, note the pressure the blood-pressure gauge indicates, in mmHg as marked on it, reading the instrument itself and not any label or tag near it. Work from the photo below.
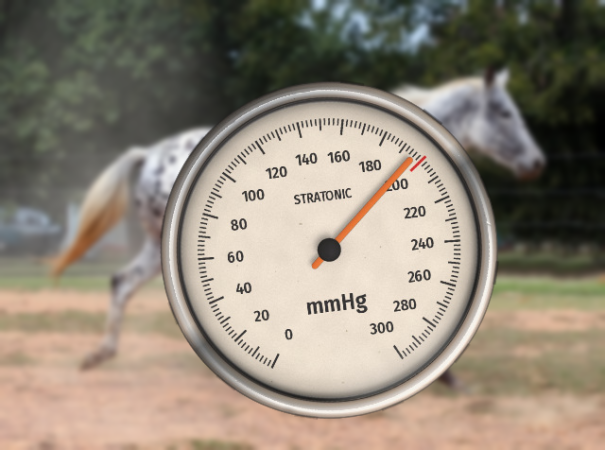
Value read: 196 mmHg
